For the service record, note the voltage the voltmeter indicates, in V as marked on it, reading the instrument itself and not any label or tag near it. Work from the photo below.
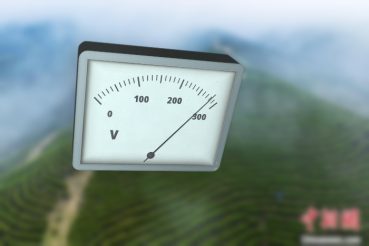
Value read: 280 V
